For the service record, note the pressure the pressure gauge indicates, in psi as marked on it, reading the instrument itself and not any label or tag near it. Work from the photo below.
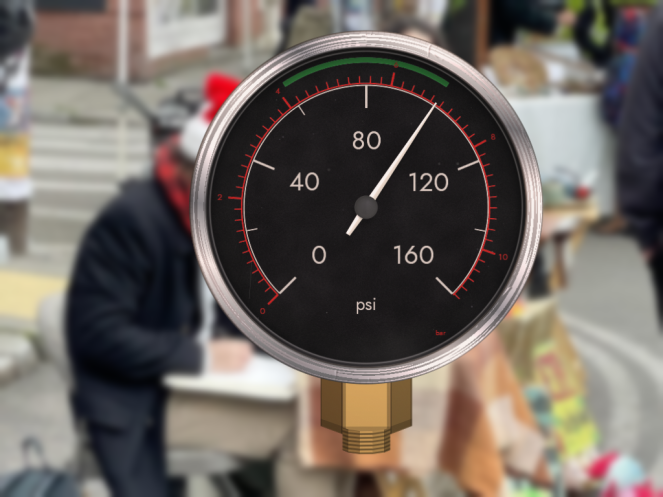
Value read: 100 psi
